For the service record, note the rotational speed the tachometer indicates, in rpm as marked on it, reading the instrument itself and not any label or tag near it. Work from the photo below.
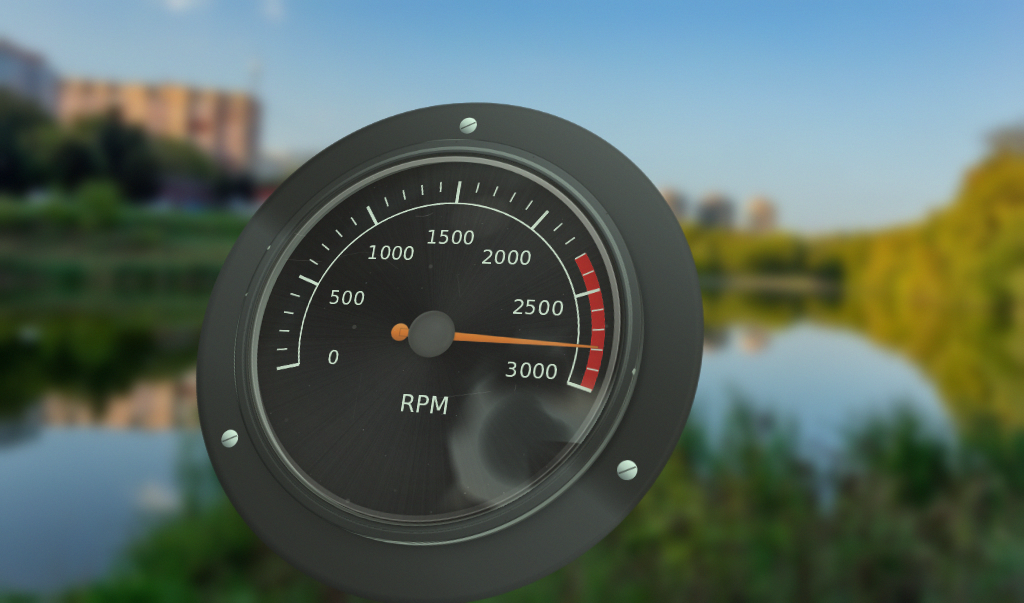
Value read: 2800 rpm
